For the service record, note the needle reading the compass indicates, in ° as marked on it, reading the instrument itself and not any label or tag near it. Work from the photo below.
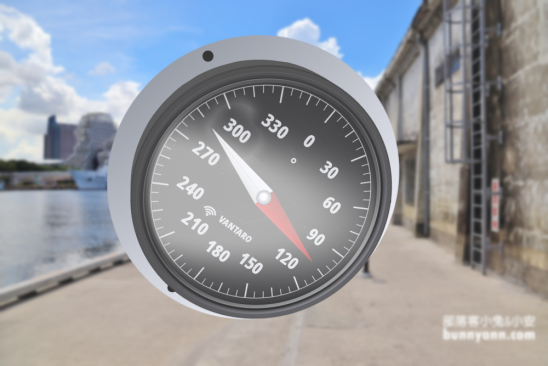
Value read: 105 °
